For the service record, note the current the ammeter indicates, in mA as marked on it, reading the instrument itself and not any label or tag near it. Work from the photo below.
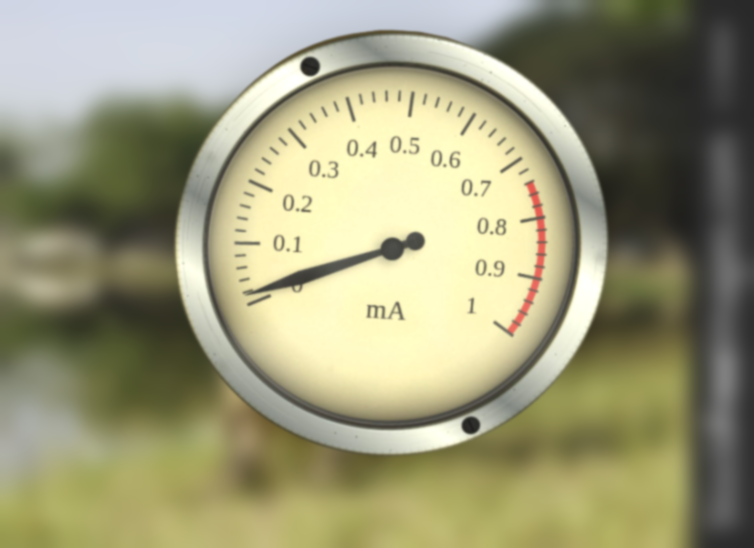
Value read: 0.02 mA
